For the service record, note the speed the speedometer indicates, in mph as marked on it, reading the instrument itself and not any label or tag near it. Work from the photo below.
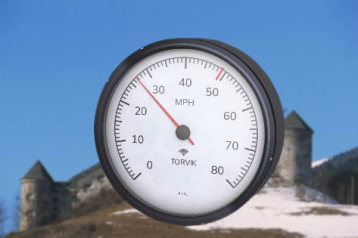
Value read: 27 mph
